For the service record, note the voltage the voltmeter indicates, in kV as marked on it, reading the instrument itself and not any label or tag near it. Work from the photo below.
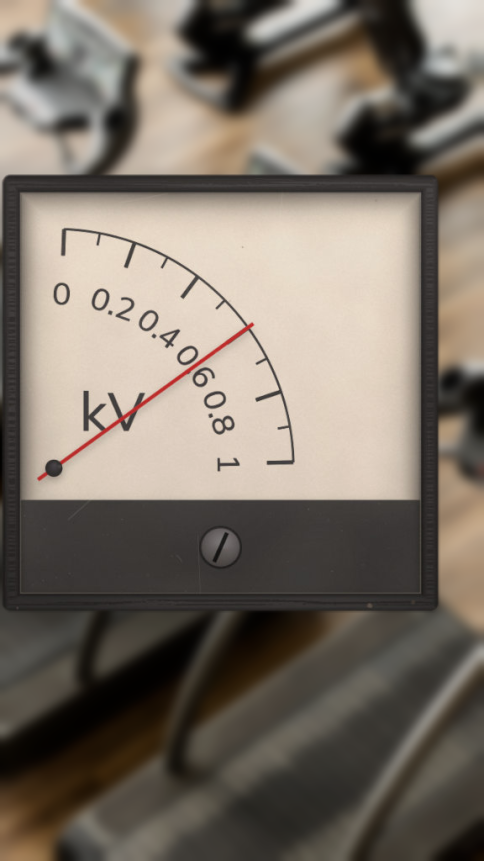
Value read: 0.6 kV
